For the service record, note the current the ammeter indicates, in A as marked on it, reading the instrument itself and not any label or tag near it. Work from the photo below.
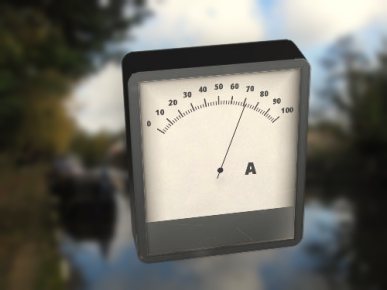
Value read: 70 A
